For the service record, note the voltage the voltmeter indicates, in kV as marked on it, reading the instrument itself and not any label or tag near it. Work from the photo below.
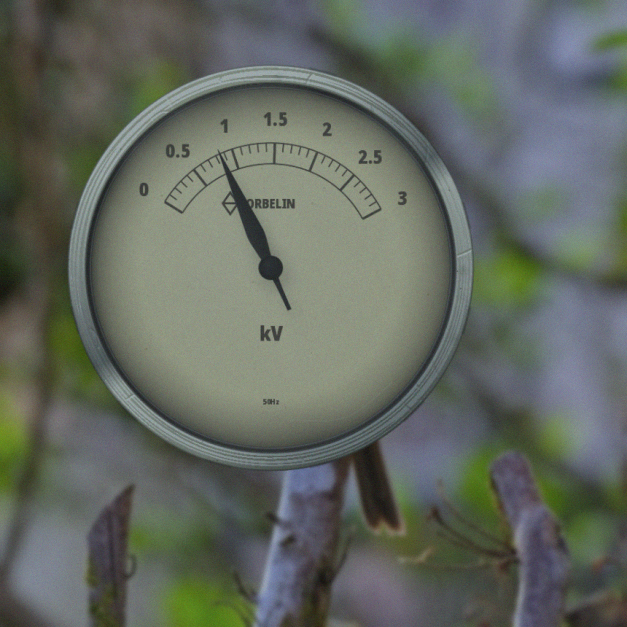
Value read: 0.85 kV
